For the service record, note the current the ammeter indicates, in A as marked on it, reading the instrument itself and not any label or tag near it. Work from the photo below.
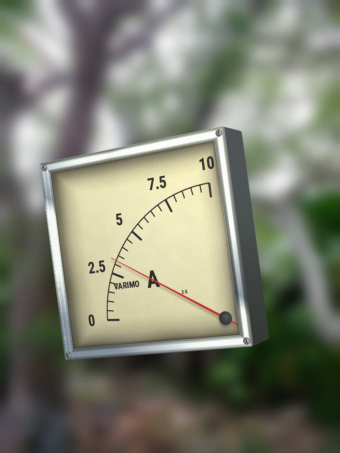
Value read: 3.25 A
